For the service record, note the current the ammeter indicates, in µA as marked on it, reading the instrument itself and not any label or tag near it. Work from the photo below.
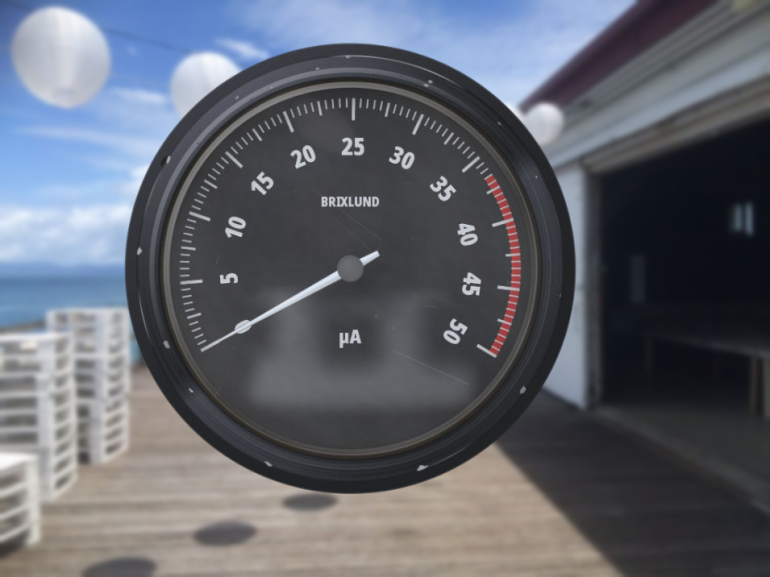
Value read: 0 µA
